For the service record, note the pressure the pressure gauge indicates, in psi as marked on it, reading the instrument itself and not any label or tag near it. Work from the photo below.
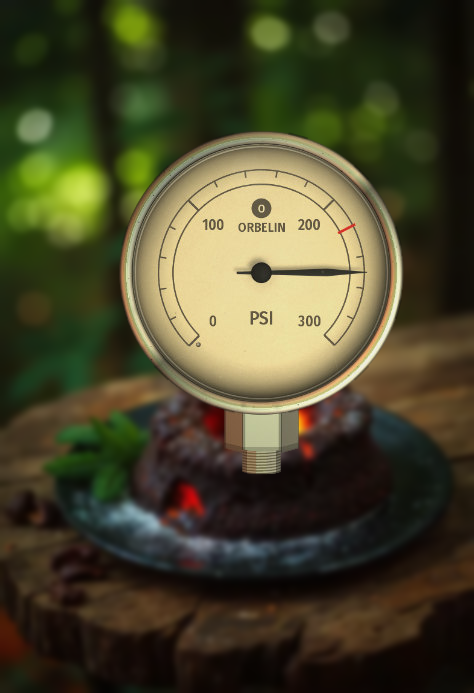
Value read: 250 psi
